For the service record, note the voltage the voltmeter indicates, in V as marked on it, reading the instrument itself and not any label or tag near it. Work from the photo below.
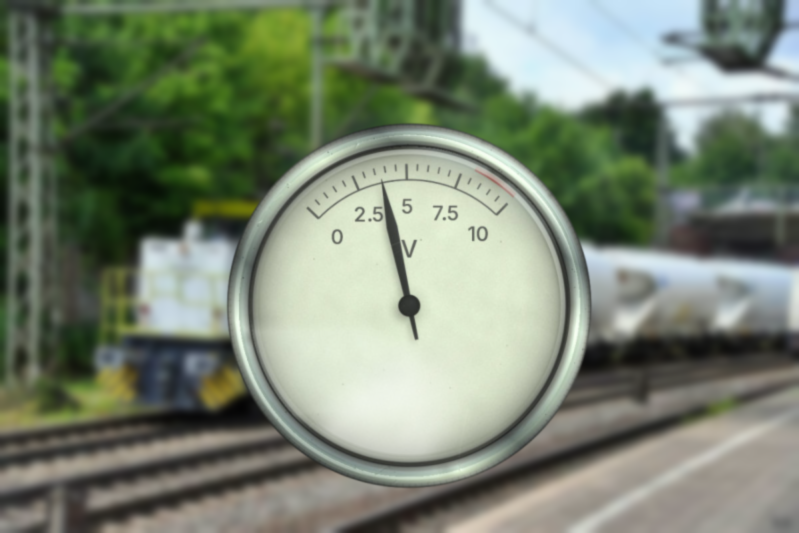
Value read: 3.75 V
